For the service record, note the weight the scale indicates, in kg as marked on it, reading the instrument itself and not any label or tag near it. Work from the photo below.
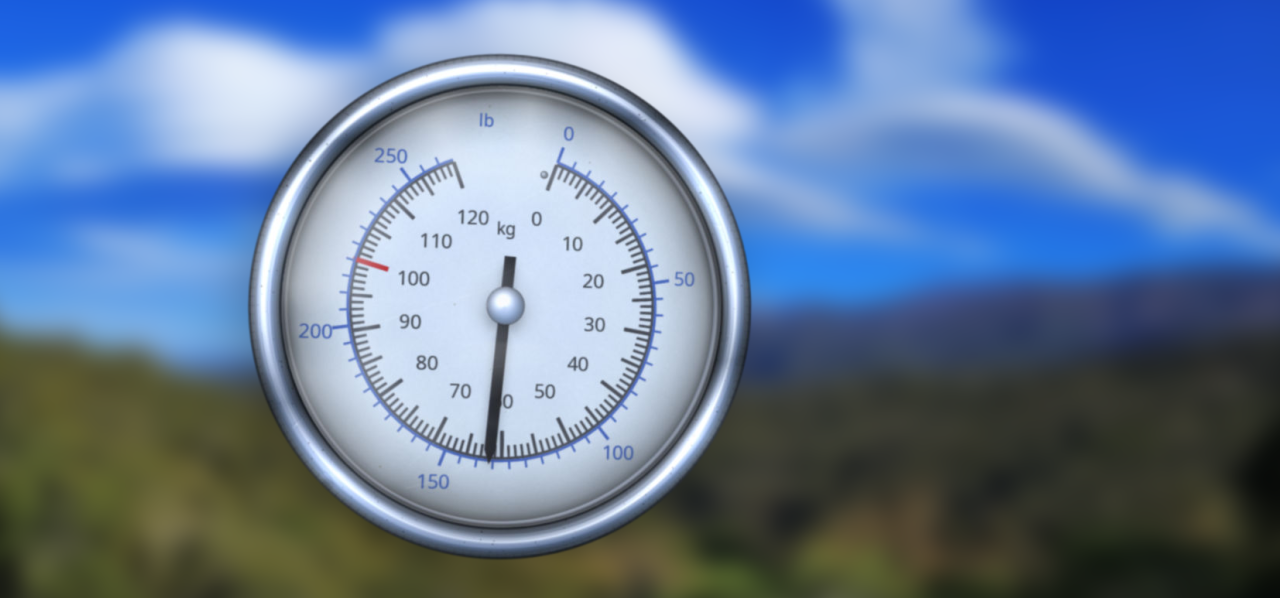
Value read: 62 kg
